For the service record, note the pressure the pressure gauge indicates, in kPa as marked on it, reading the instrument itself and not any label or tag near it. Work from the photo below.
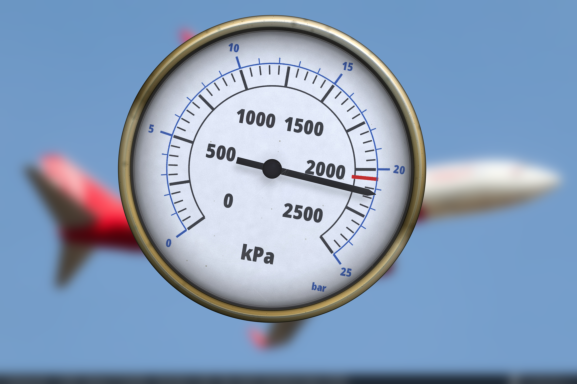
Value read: 2125 kPa
